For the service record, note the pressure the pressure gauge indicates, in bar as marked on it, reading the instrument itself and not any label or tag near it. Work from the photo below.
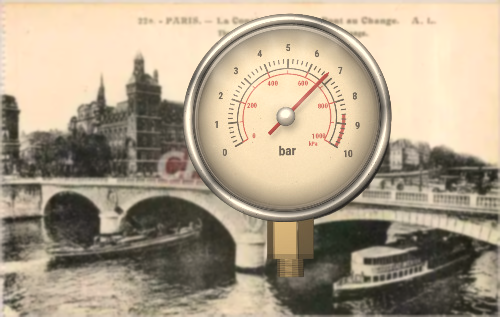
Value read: 6.8 bar
